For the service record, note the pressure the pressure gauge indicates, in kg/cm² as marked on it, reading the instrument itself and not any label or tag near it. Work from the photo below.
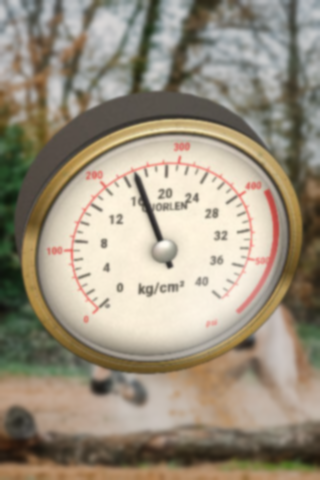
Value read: 17 kg/cm²
